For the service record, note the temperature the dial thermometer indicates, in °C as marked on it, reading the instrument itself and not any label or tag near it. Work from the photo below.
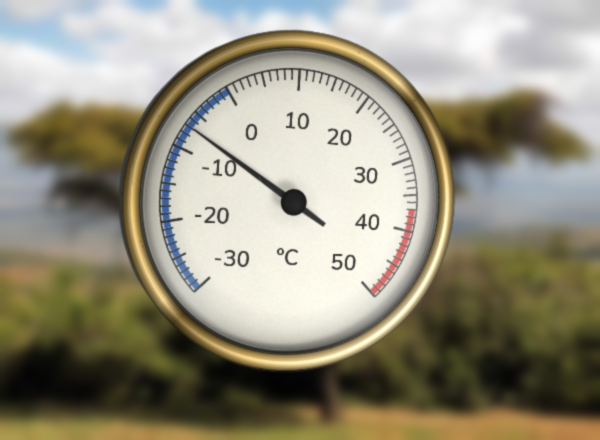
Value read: -7 °C
